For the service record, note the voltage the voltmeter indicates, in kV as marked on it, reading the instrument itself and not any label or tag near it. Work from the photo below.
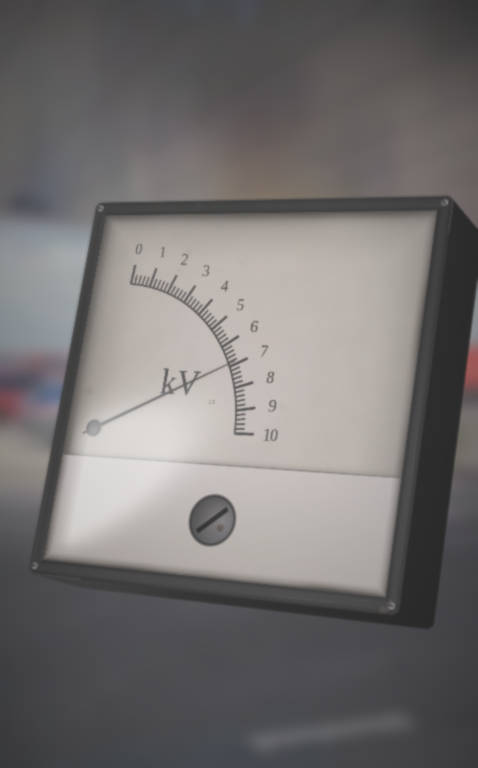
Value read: 7 kV
